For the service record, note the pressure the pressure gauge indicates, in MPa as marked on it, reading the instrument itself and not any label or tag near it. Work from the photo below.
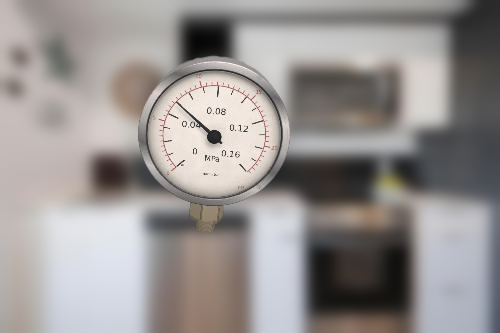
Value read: 0.05 MPa
